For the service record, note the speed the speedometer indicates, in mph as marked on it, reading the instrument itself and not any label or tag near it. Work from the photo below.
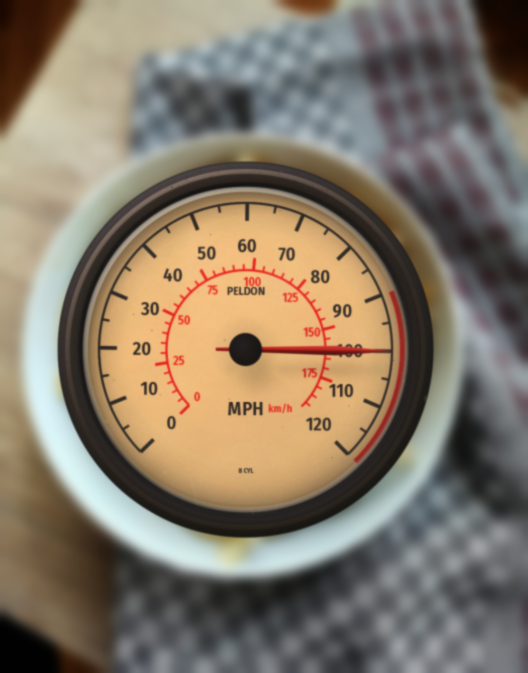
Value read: 100 mph
